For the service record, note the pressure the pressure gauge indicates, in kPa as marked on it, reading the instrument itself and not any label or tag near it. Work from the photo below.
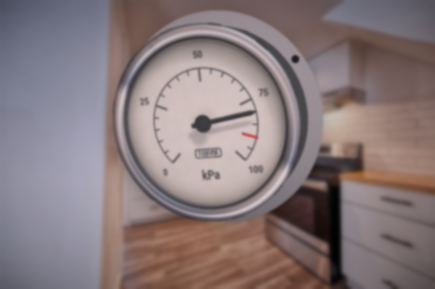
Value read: 80 kPa
